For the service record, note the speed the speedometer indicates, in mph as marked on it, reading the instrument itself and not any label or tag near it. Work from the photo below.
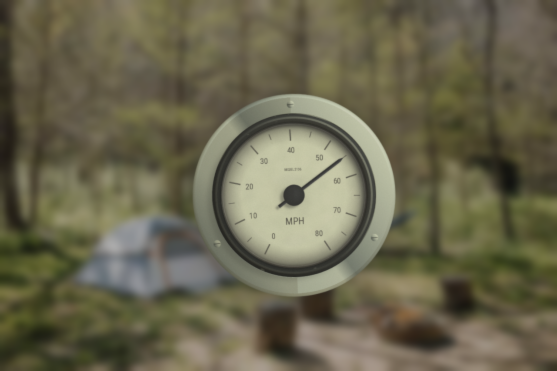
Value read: 55 mph
